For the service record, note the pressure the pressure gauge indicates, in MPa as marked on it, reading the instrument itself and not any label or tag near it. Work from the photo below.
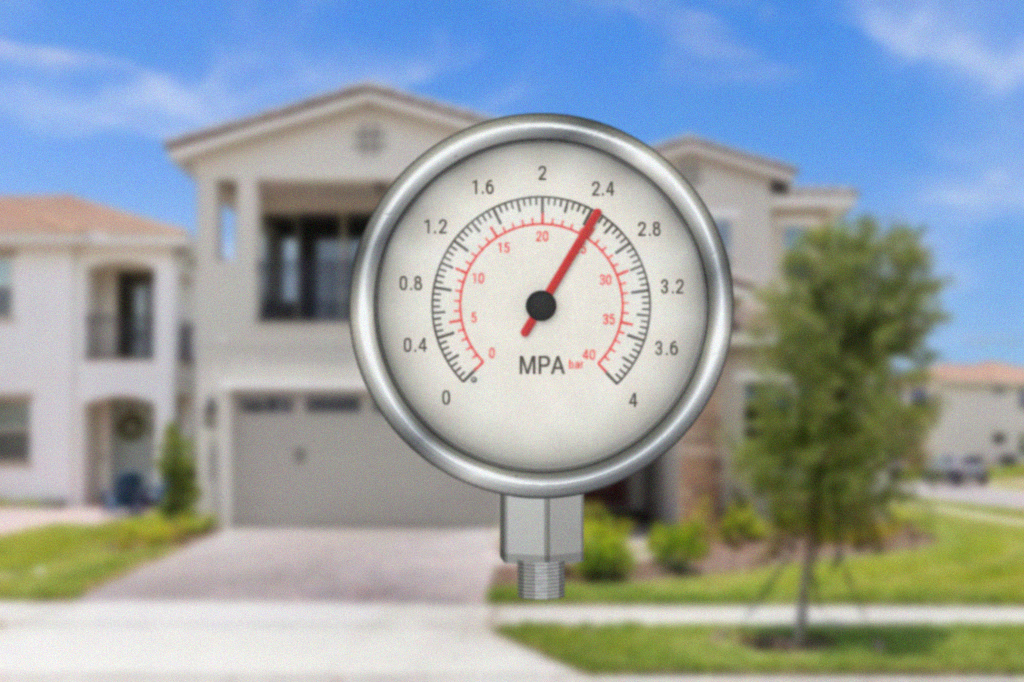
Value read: 2.45 MPa
